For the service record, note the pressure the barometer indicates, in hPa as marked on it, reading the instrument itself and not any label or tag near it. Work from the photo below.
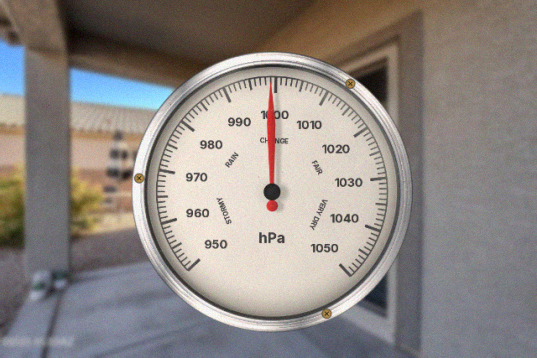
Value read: 999 hPa
